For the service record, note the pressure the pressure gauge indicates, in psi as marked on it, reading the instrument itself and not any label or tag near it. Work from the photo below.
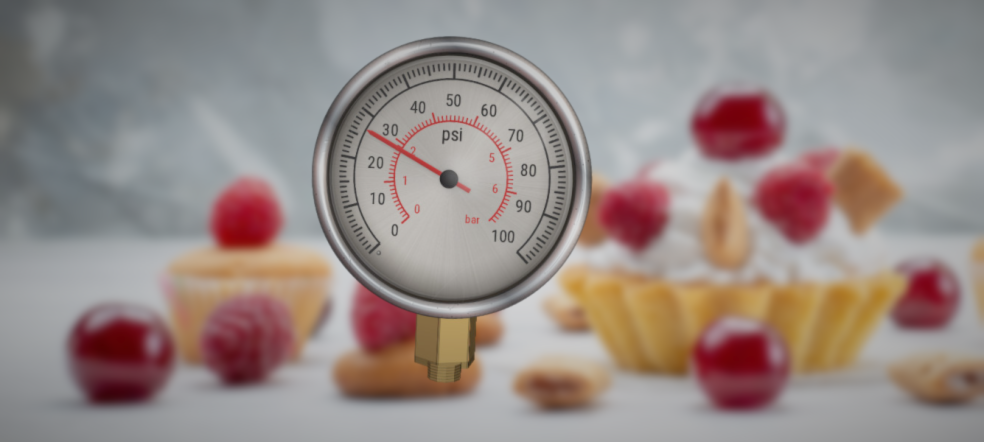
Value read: 27 psi
